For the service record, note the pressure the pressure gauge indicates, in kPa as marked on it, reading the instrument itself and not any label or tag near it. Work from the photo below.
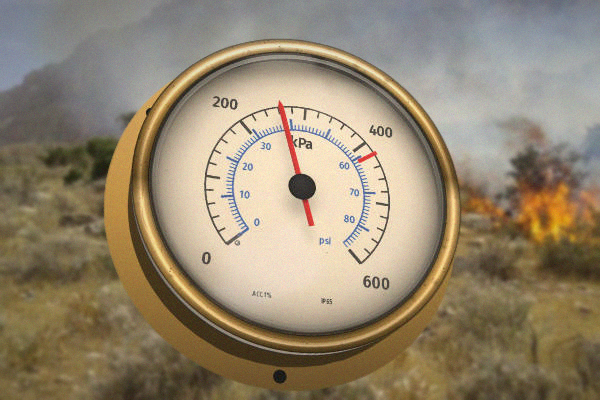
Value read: 260 kPa
